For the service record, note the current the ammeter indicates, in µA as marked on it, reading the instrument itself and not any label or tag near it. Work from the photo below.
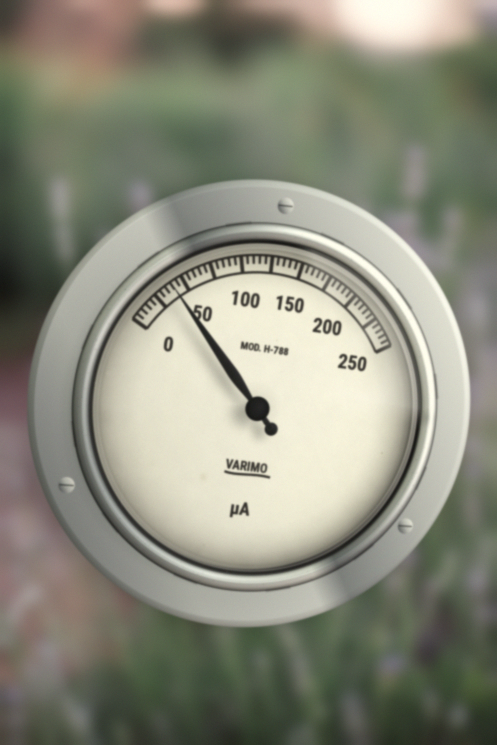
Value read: 40 µA
